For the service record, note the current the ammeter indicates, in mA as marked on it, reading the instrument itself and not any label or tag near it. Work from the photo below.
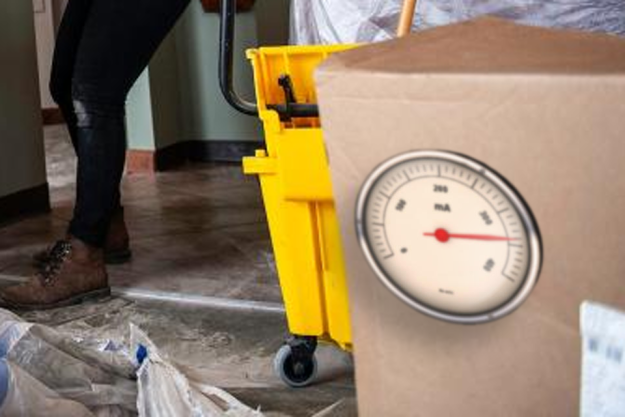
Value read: 340 mA
